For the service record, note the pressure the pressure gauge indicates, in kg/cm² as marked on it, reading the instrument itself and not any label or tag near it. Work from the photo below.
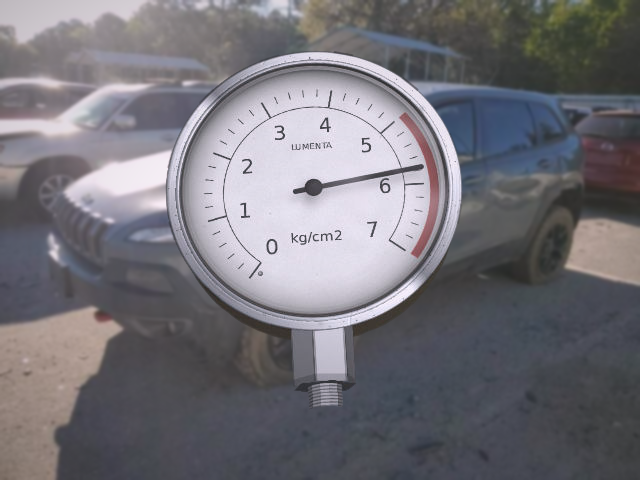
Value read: 5.8 kg/cm²
